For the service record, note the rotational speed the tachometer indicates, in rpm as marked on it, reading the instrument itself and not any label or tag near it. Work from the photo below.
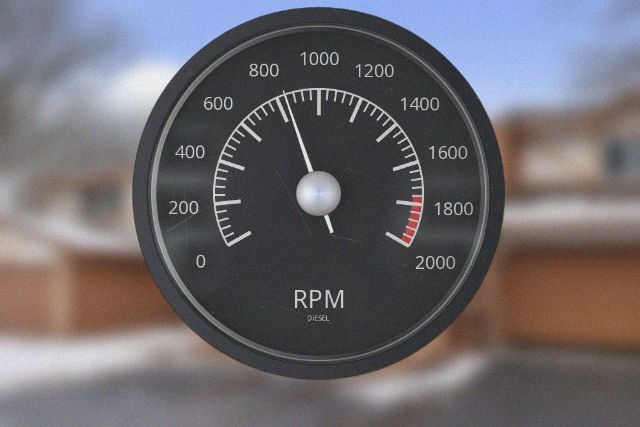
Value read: 840 rpm
